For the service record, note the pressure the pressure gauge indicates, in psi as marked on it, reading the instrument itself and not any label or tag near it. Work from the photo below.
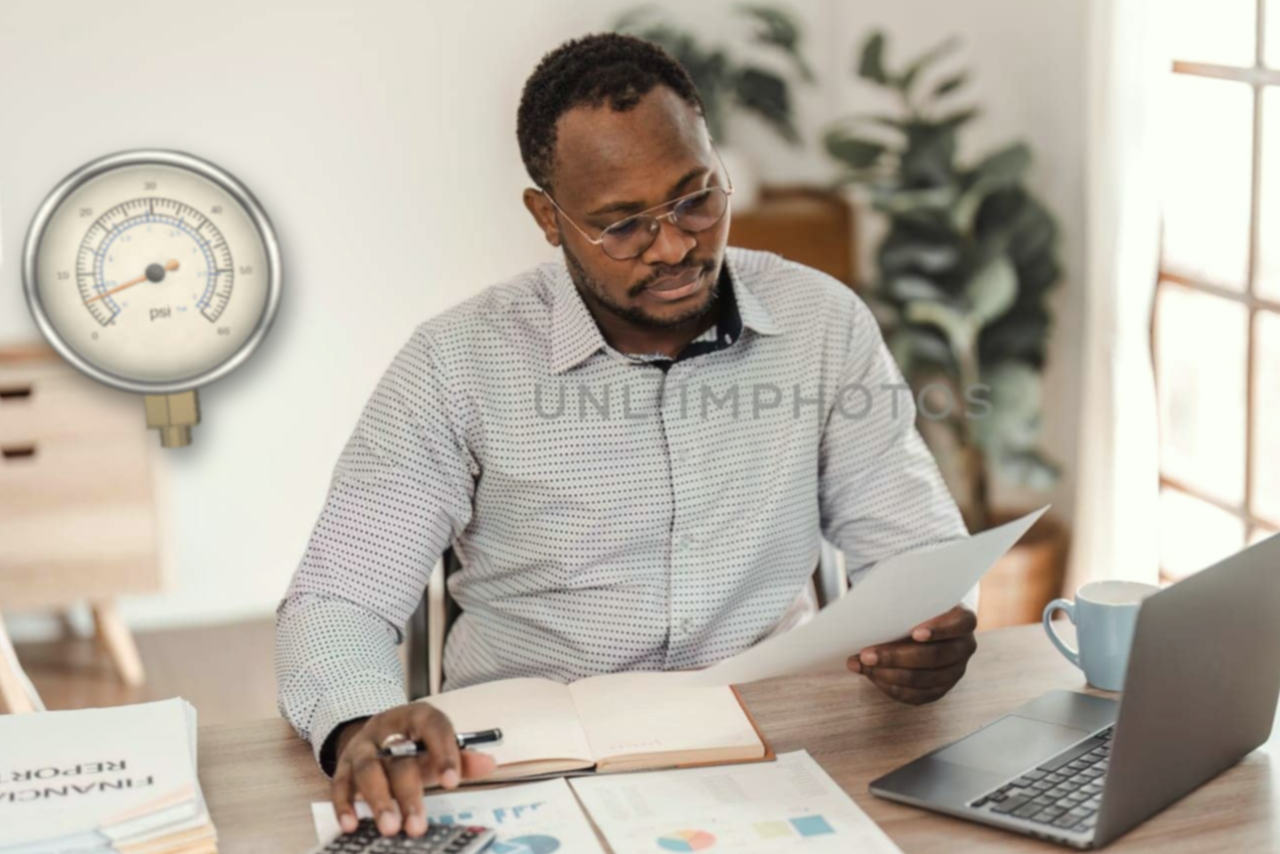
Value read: 5 psi
